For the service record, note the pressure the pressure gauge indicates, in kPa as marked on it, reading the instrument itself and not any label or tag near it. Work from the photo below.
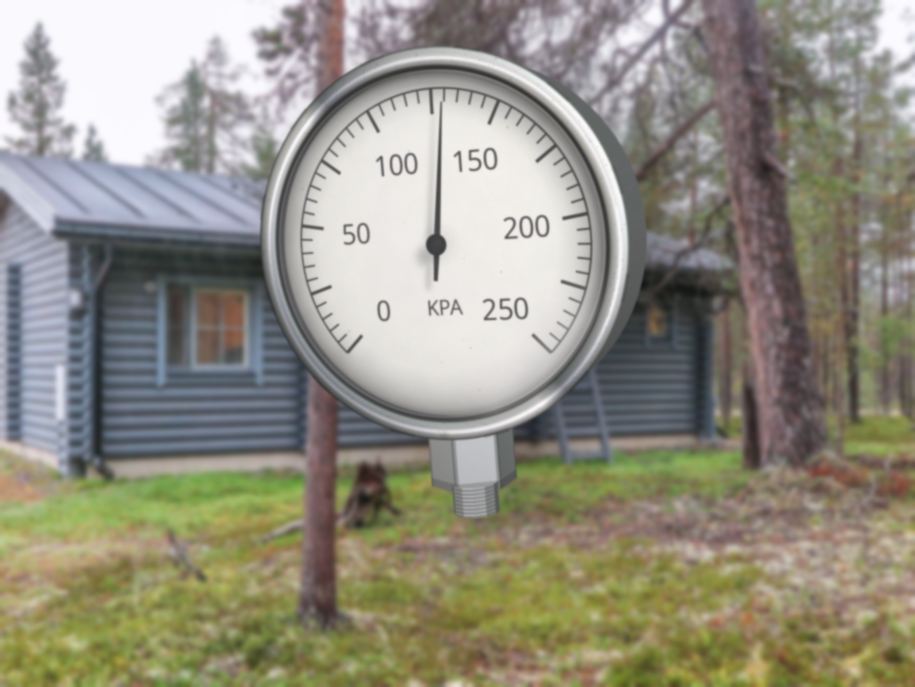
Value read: 130 kPa
